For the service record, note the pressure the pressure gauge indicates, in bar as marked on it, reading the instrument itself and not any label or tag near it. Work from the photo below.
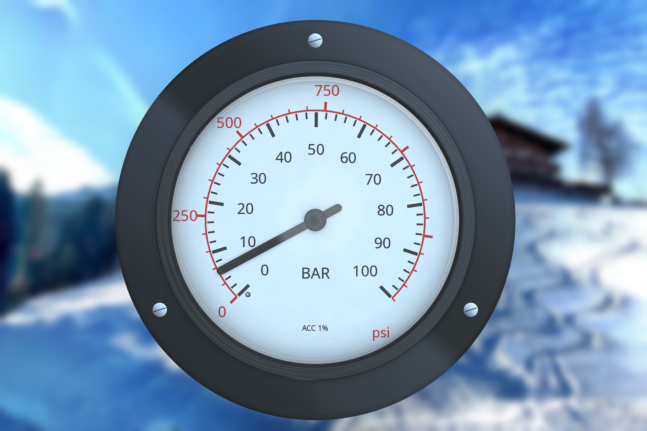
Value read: 6 bar
